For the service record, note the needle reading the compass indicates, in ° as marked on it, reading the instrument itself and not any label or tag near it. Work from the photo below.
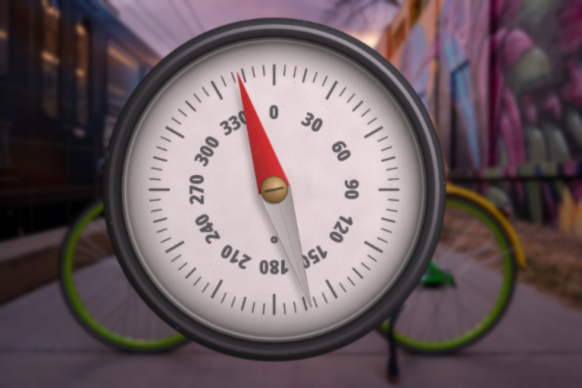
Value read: 342.5 °
